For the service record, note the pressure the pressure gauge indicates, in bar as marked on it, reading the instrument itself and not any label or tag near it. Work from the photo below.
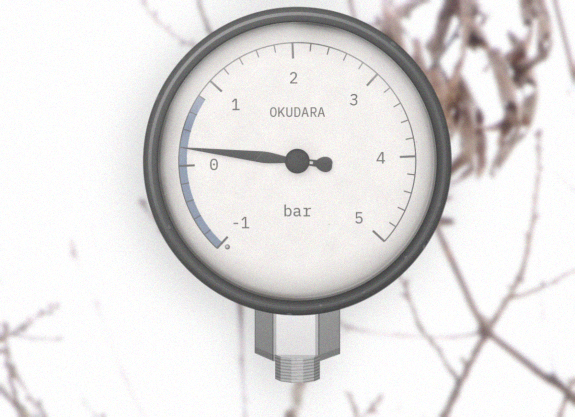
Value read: 0.2 bar
